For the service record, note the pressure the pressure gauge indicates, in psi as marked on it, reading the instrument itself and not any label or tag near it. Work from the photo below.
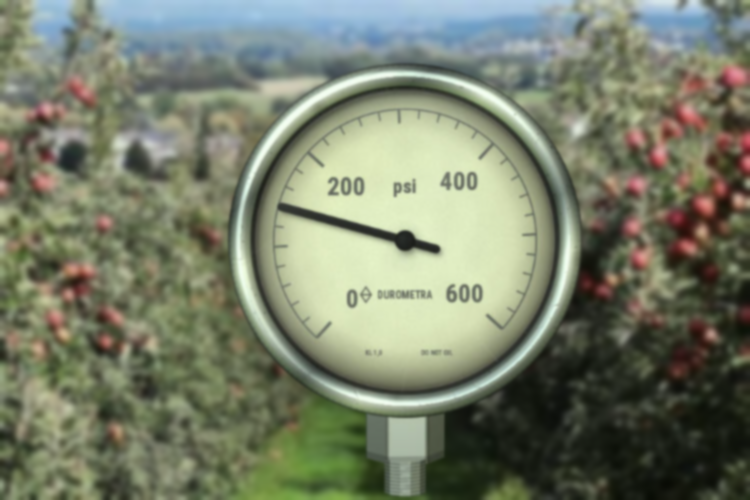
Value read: 140 psi
